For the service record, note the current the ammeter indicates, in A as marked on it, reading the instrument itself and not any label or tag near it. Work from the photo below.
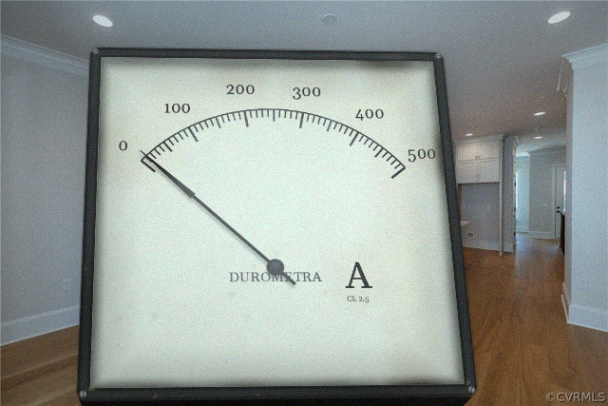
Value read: 10 A
